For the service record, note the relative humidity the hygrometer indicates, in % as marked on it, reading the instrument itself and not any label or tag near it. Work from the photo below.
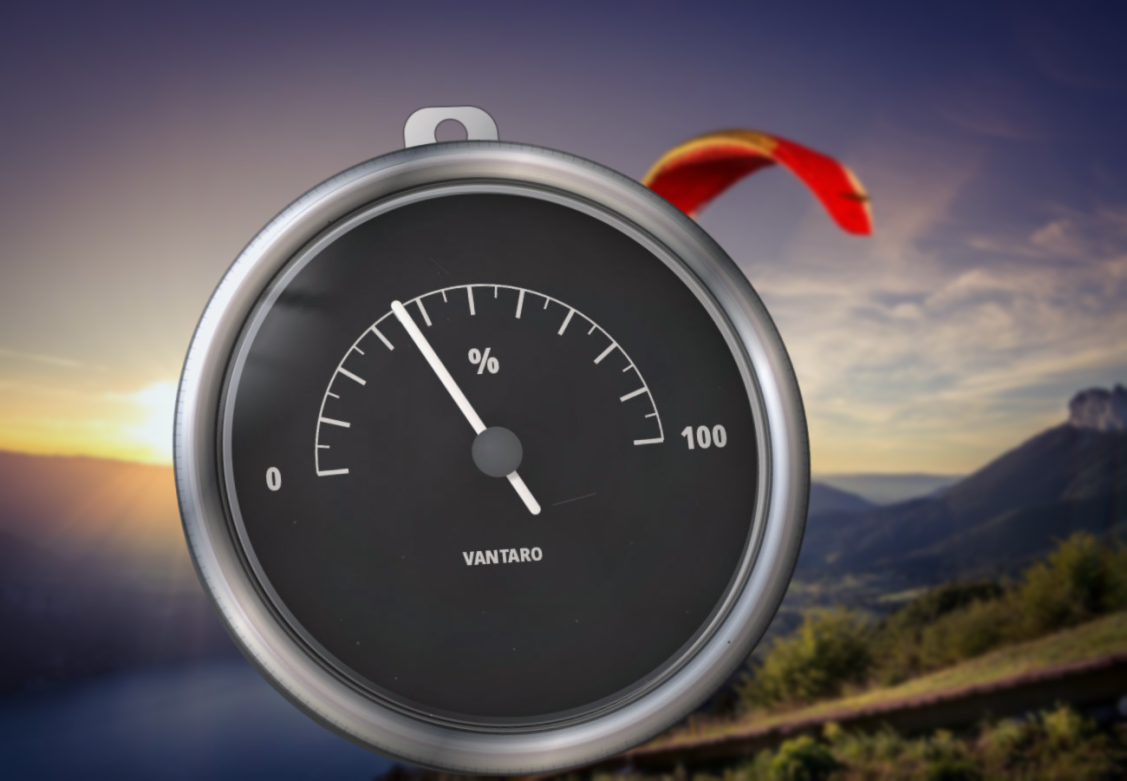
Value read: 35 %
